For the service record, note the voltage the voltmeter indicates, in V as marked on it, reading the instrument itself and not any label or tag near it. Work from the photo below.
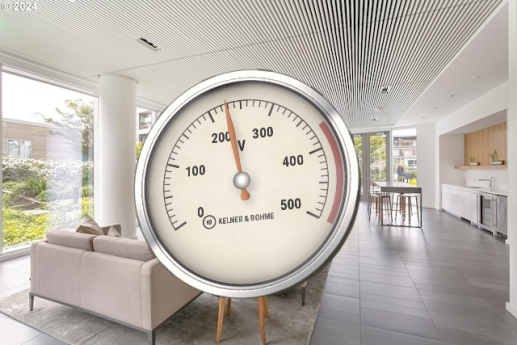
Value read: 230 V
